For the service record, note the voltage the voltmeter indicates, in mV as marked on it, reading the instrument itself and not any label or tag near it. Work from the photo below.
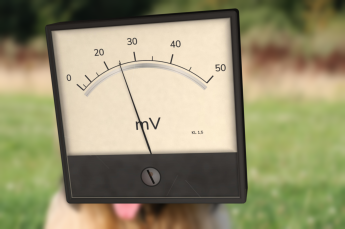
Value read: 25 mV
